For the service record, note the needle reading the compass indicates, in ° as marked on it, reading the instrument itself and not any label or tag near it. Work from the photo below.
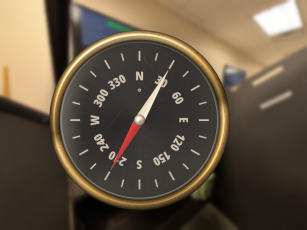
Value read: 210 °
